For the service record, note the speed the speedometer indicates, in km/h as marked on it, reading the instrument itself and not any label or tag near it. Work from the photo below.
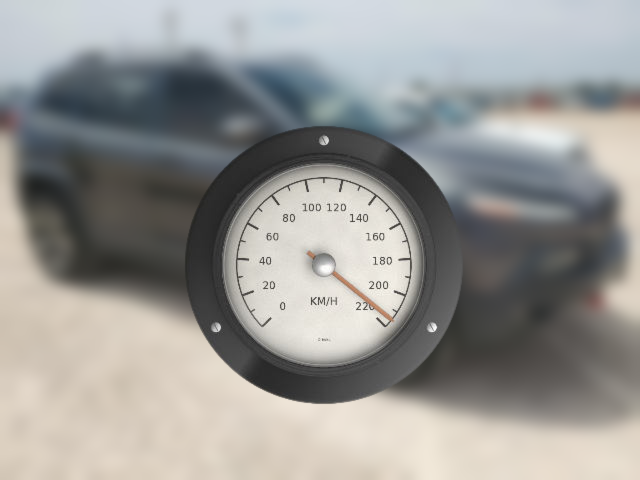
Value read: 215 km/h
